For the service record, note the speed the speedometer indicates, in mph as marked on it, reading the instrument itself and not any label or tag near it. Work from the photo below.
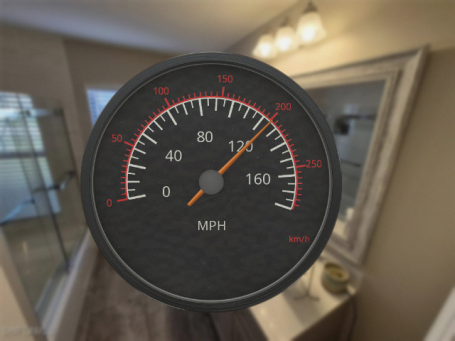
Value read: 125 mph
